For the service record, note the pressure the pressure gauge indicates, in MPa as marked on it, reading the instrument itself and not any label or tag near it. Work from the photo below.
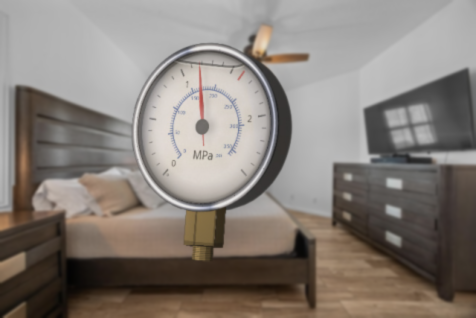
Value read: 1.2 MPa
